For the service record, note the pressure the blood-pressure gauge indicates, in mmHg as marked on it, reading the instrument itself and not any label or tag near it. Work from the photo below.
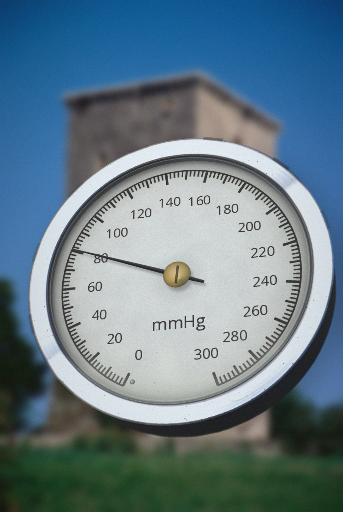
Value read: 80 mmHg
